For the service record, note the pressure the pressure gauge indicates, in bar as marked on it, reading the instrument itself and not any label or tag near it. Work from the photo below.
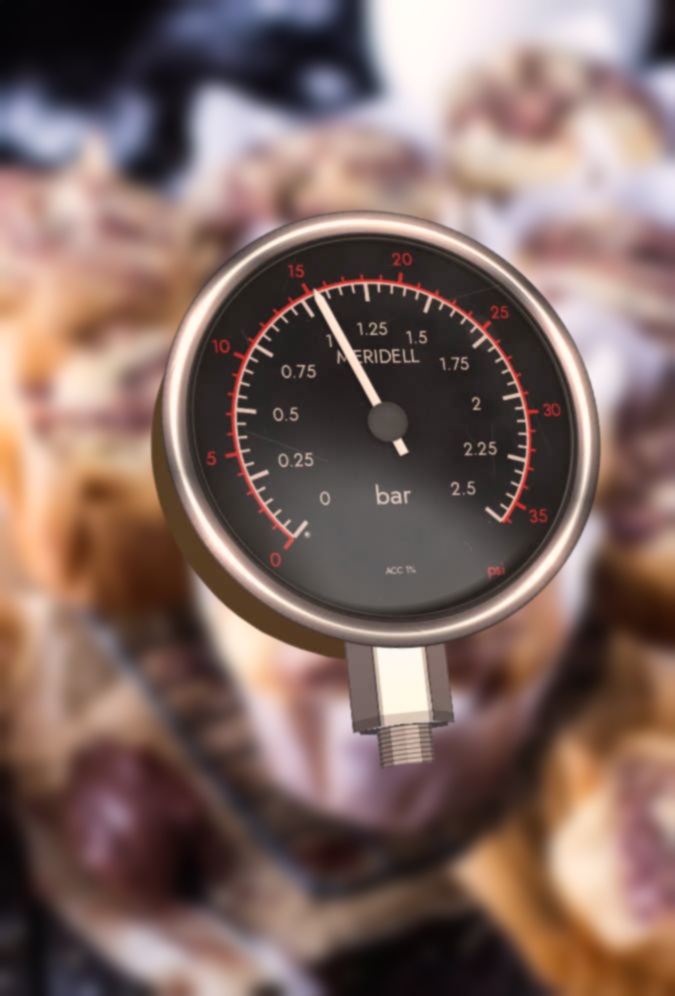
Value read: 1.05 bar
